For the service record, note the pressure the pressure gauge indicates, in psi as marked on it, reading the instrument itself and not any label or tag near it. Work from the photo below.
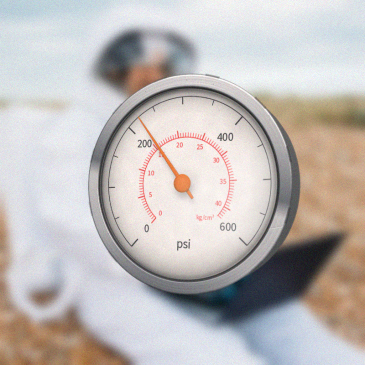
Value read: 225 psi
